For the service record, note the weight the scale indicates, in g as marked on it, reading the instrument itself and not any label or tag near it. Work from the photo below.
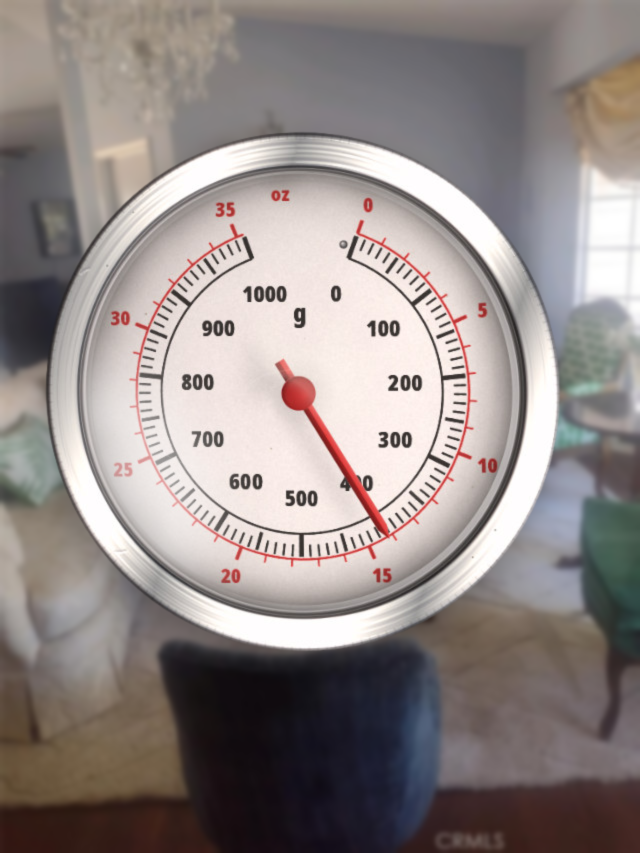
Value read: 400 g
